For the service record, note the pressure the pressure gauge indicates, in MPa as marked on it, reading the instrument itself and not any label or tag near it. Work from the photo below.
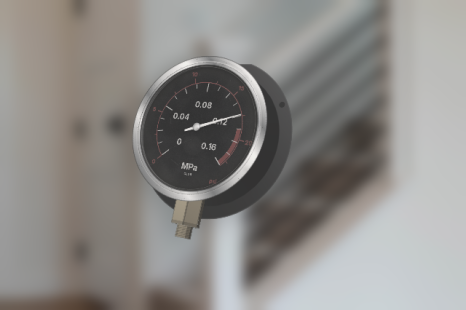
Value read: 0.12 MPa
